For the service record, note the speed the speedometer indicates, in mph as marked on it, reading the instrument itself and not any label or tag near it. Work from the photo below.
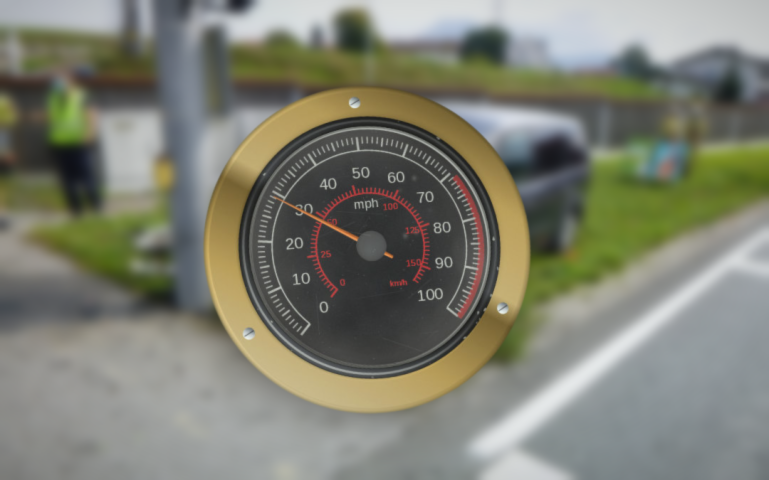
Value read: 29 mph
